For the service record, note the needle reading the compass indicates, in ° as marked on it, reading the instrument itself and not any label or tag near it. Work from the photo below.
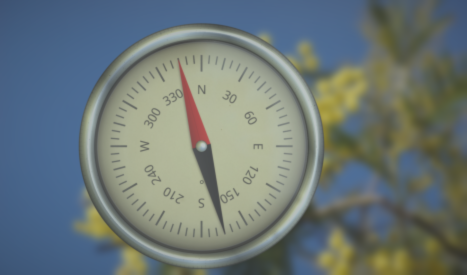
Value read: 345 °
